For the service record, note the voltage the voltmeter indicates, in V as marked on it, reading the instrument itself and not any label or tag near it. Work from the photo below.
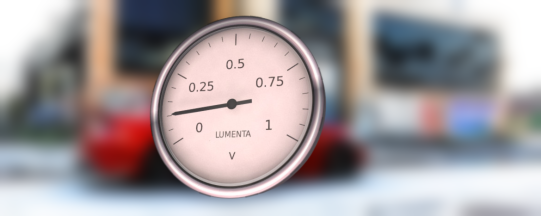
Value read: 0.1 V
